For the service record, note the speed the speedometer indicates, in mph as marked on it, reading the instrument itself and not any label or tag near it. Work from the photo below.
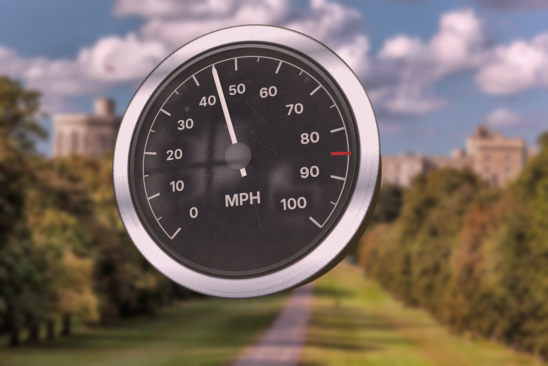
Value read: 45 mph
